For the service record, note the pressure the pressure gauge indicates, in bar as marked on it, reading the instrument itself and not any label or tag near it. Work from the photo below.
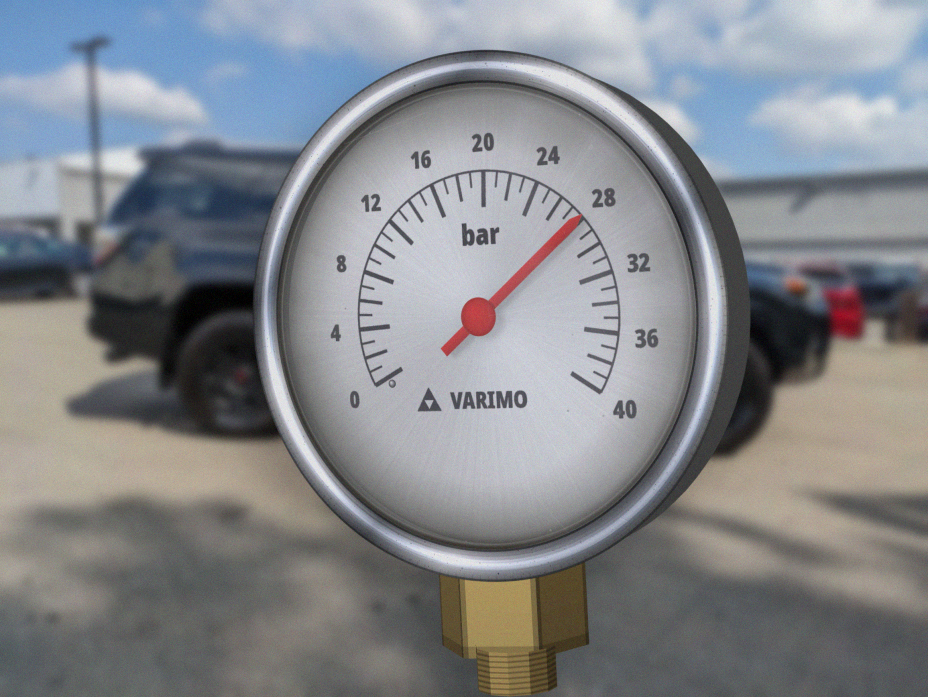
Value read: 28 bar
